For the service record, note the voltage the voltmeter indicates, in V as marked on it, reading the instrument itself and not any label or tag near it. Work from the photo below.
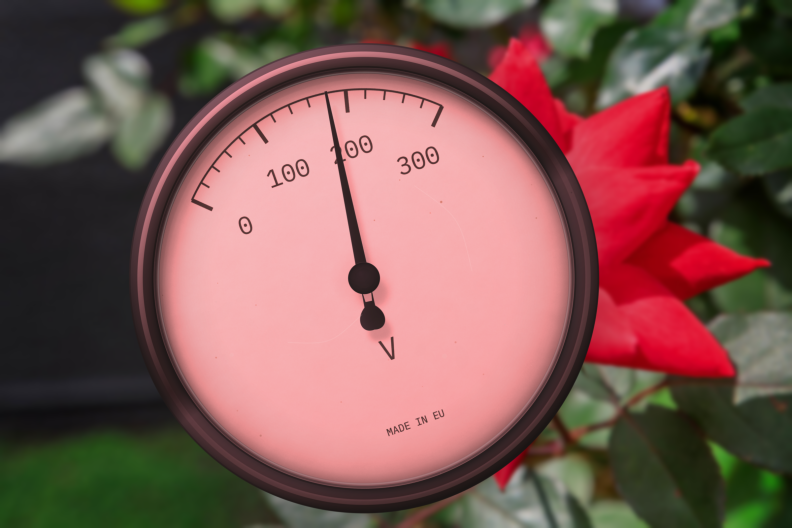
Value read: 180 V
